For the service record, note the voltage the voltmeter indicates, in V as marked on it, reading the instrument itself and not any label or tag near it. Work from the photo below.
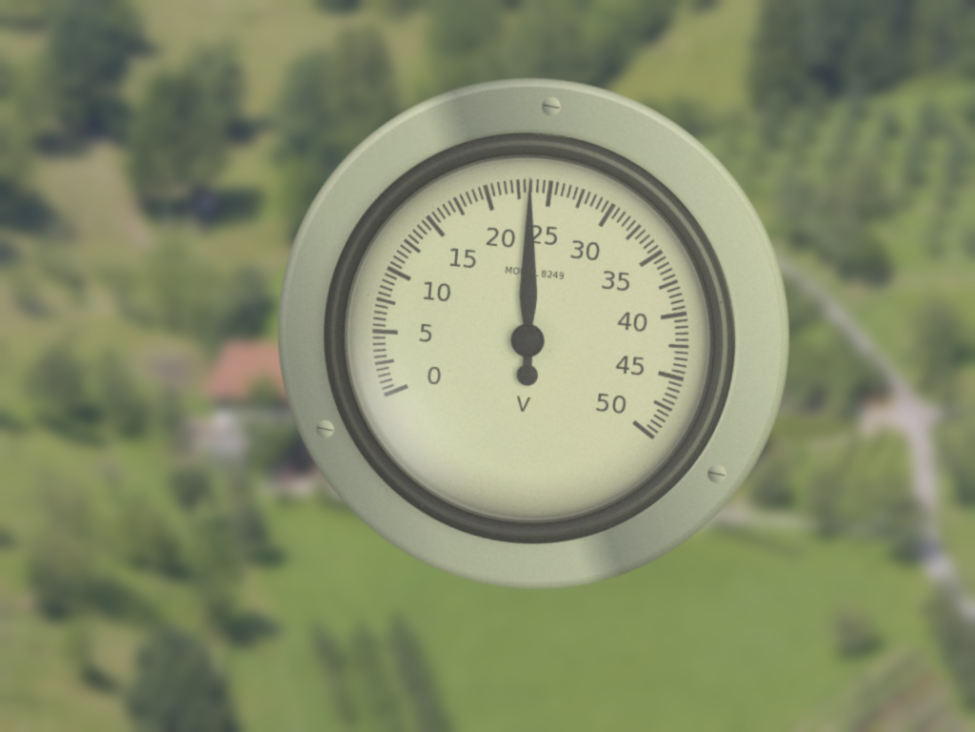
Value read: 23.5 V
